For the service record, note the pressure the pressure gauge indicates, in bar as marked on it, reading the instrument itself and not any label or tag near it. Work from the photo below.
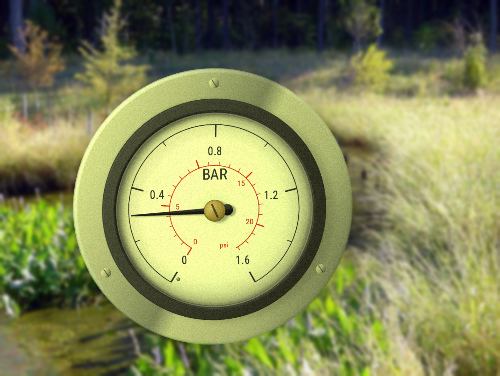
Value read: 0.3 bar
